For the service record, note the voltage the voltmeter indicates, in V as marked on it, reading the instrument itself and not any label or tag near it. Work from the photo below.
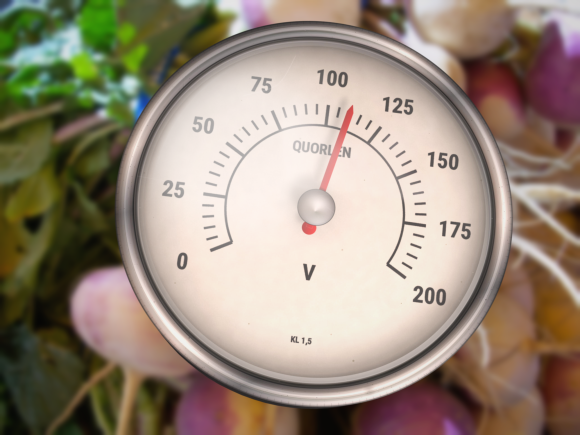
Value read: 110 V
